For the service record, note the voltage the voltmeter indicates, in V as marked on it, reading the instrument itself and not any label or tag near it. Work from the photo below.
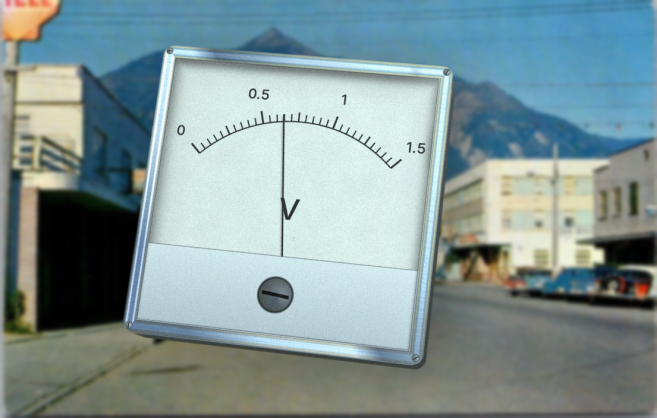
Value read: 0.65 V
